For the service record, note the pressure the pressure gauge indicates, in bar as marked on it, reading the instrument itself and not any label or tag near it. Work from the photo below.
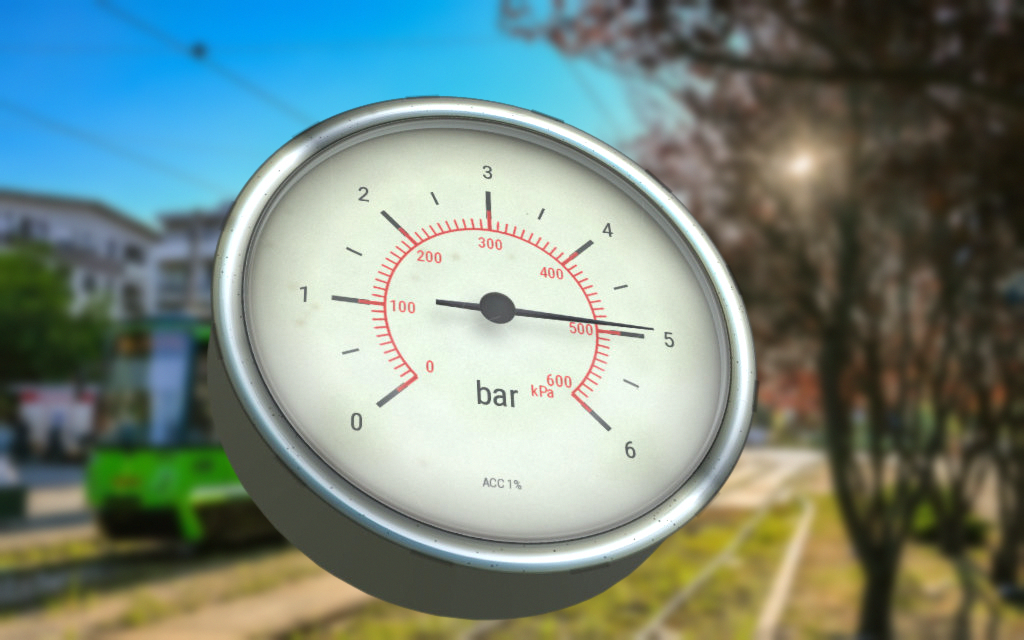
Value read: 5 bar
